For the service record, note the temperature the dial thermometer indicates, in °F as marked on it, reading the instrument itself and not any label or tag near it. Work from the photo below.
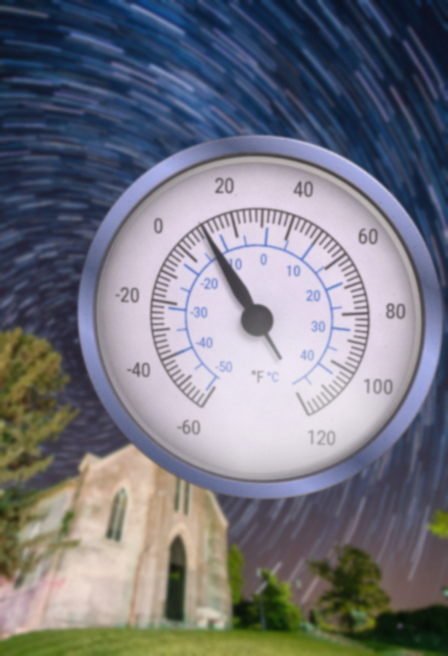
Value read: 10 °F
